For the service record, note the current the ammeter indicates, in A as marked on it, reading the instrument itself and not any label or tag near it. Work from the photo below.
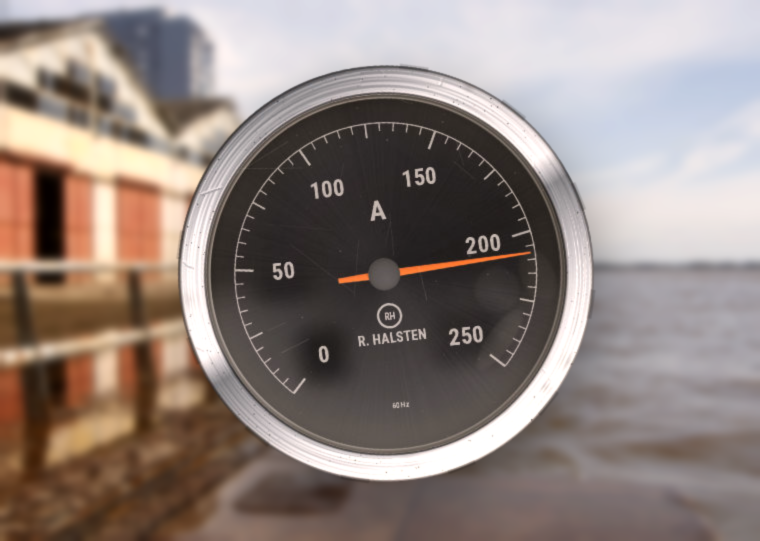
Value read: 207.5 A
